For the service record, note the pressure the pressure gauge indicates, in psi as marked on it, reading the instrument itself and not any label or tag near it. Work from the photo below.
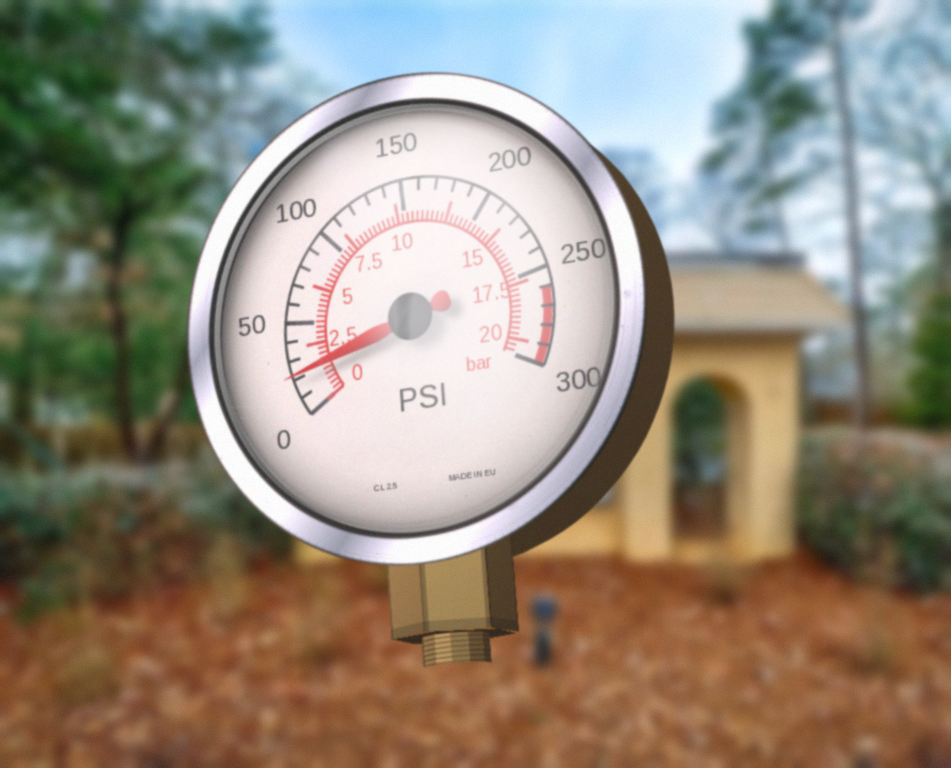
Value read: 20 psi
